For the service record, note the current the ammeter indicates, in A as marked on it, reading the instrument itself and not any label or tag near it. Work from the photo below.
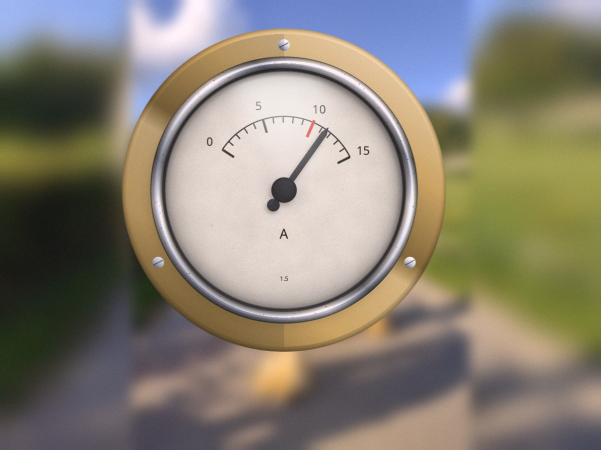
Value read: 11.5 A
